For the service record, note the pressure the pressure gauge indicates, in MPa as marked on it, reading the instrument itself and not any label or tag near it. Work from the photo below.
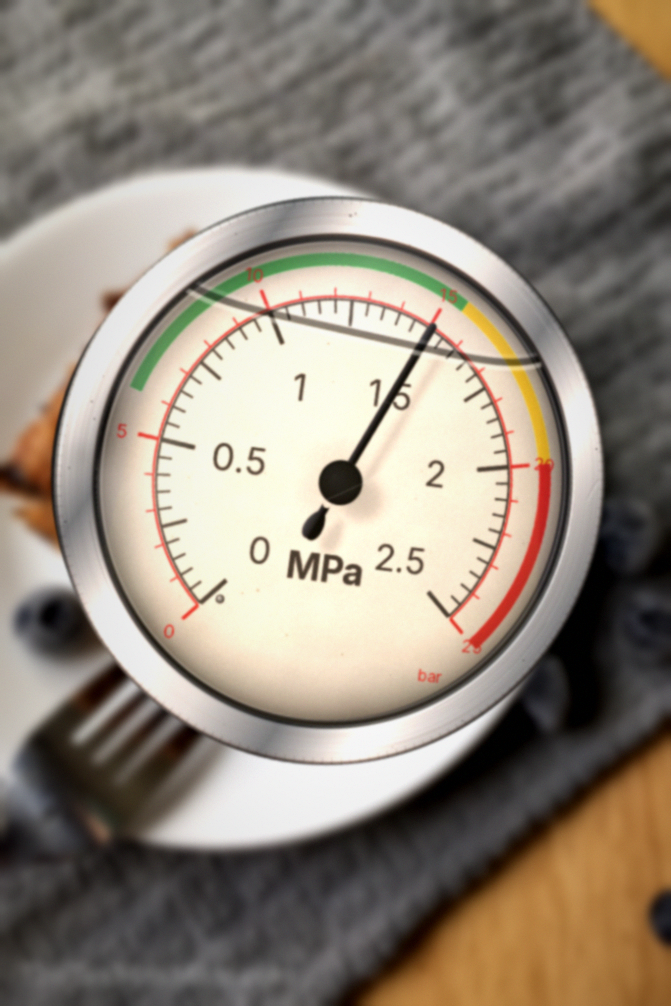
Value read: 1.5 MPa
